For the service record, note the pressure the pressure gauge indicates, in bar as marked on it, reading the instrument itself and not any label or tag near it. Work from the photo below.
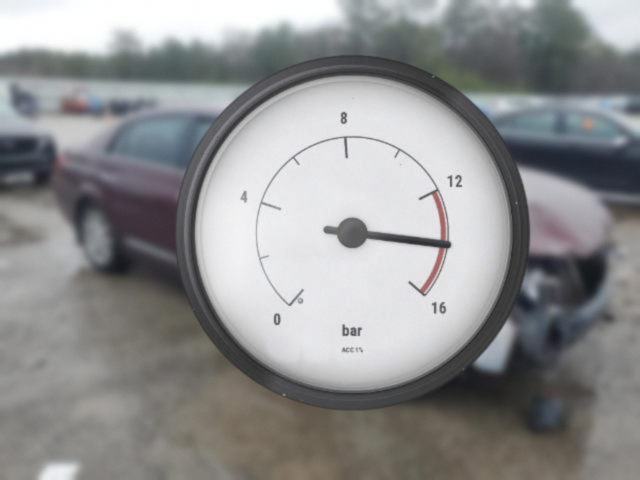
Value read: 14 bar
